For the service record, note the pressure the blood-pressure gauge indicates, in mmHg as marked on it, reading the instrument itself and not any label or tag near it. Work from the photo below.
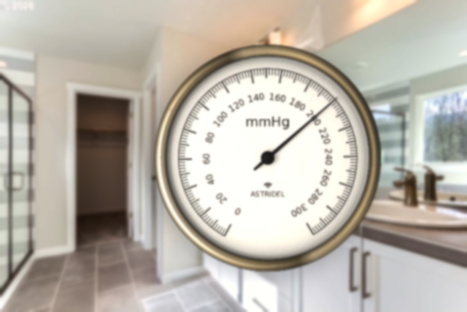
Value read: 200 mmHg
